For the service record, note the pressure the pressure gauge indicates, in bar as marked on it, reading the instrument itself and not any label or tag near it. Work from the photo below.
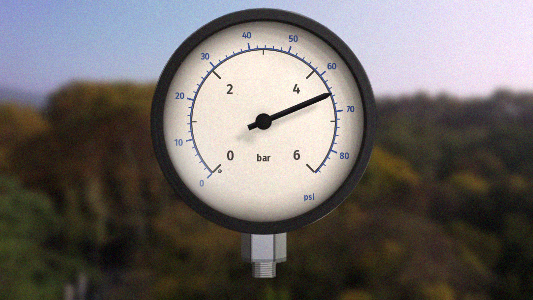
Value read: 4.5 bar
